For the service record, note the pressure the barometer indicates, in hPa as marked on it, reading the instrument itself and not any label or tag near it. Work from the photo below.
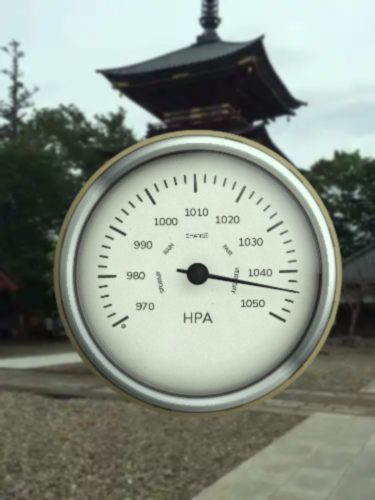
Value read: 1044 hPa
